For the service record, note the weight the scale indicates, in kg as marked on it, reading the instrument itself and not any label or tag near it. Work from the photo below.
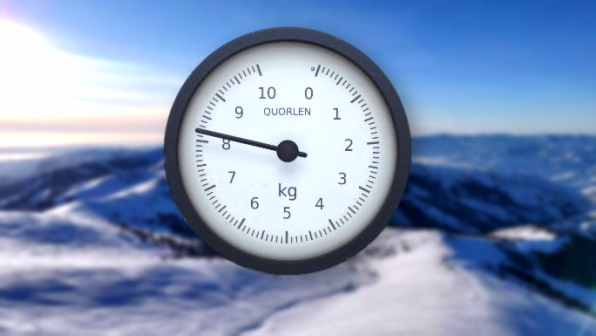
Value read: 8.2 kg
